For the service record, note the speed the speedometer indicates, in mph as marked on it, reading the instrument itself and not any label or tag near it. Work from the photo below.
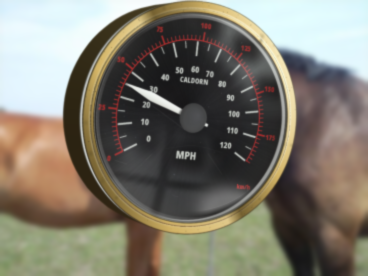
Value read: 25 mph
